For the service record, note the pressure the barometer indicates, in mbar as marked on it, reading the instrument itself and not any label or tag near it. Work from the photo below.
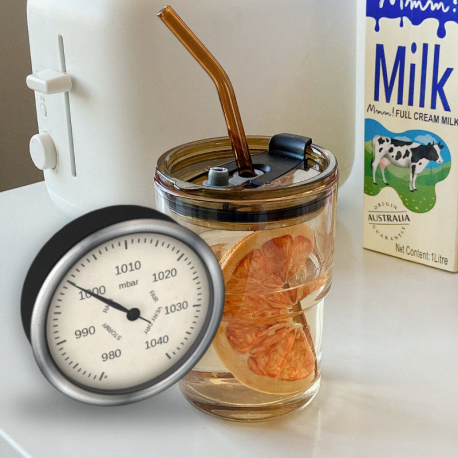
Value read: 1000 mbar
